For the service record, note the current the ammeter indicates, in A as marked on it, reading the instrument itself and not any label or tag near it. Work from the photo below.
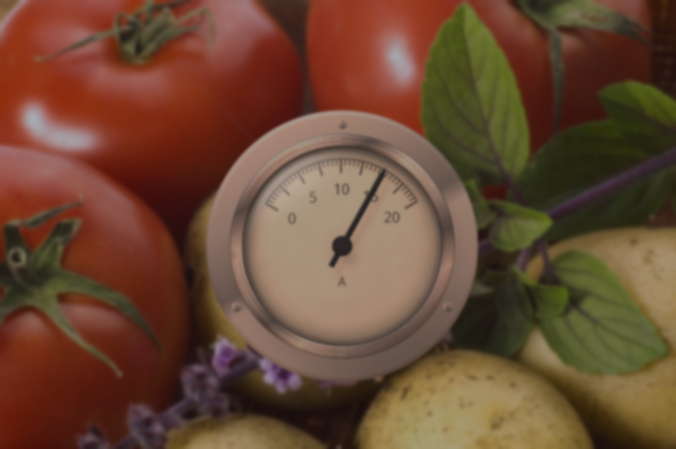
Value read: 15 A
